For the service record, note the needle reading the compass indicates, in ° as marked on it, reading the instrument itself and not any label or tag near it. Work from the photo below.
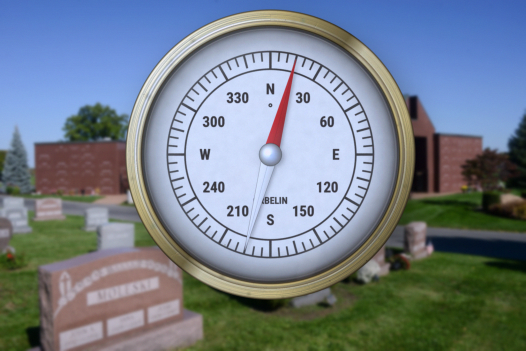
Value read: 15 °
